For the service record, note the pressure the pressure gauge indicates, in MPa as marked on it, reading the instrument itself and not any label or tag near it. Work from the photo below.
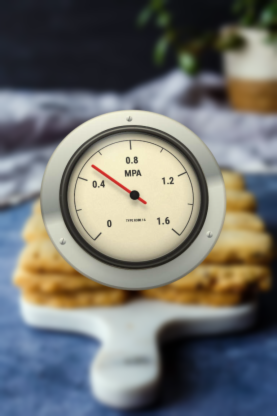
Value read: 0.5 MPa
